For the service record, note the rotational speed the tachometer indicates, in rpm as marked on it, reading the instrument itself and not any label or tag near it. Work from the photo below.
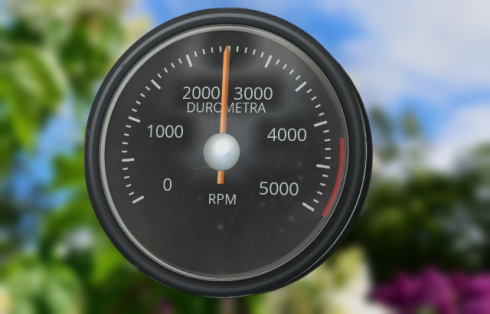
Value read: 2500 rpm
